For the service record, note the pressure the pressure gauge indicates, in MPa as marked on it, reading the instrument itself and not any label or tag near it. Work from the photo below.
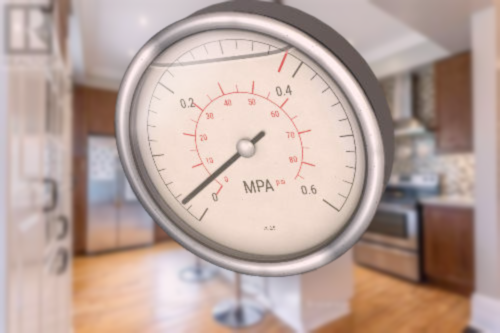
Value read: 0.03 MPa
